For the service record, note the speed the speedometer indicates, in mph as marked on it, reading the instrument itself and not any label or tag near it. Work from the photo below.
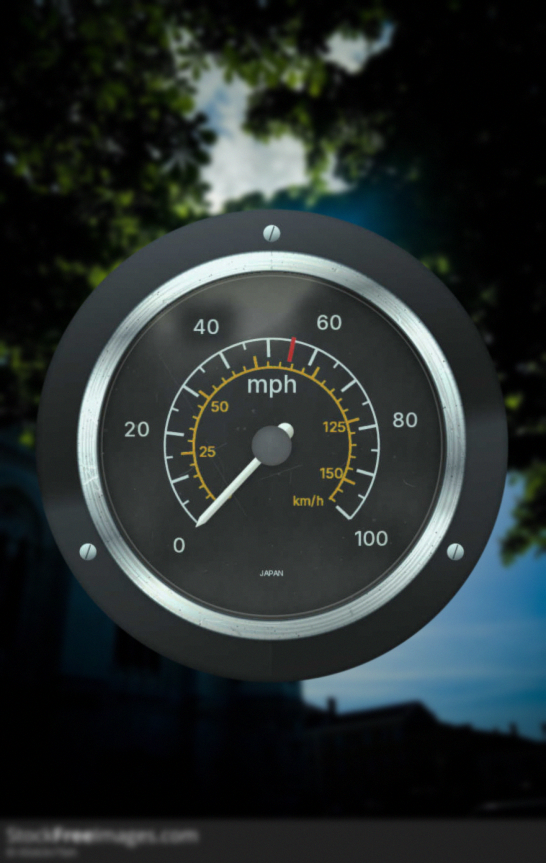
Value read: 0 mph
